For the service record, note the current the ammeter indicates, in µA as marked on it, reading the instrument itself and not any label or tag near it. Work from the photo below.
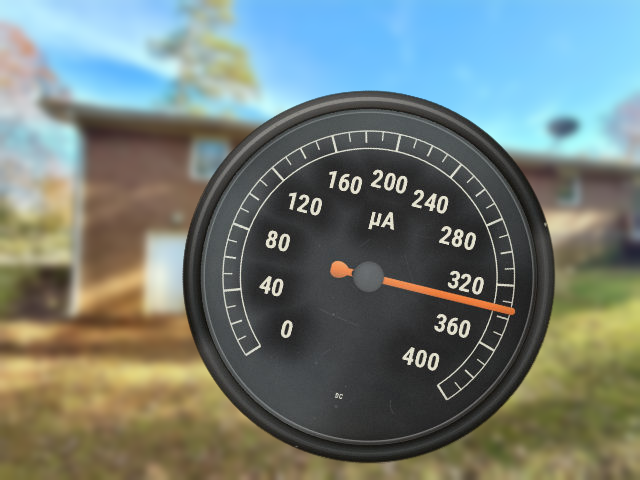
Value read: 335 µA
